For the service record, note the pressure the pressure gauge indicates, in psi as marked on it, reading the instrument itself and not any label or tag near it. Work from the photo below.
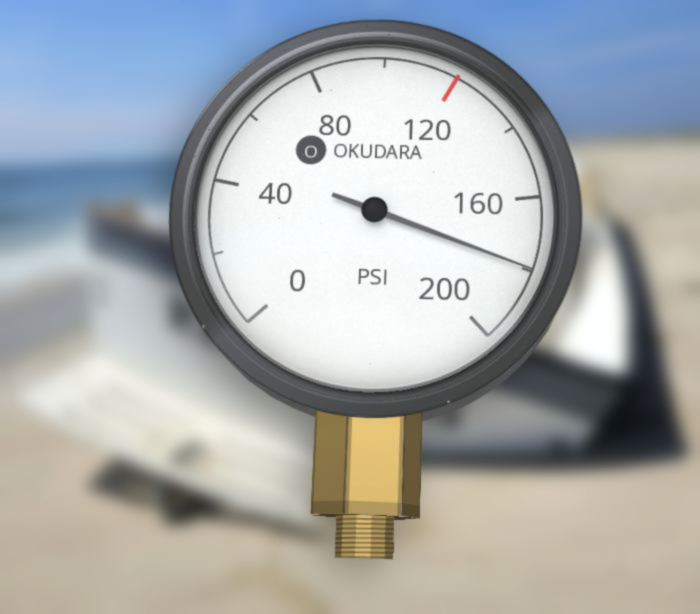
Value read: 180 psi
